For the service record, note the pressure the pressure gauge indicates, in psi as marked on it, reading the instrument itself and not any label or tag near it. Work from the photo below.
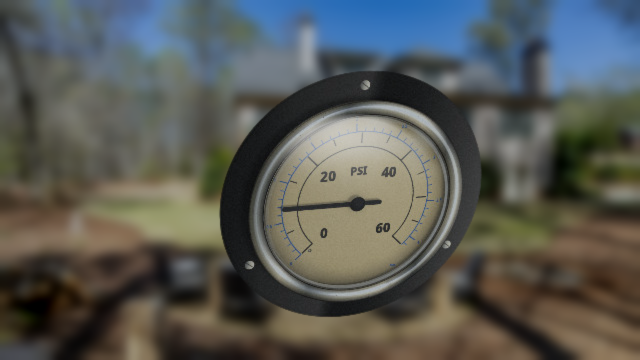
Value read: 10 psi
